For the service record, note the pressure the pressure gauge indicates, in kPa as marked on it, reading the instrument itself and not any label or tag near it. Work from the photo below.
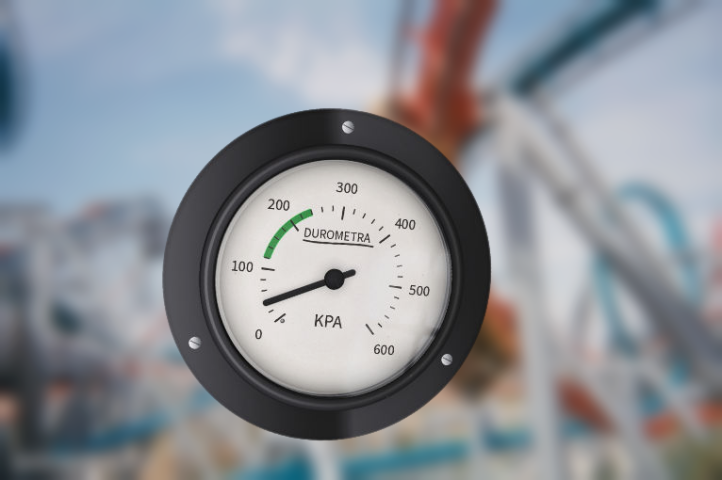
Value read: 40 kPa
